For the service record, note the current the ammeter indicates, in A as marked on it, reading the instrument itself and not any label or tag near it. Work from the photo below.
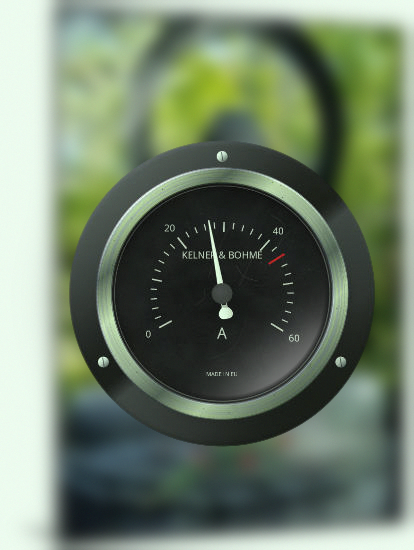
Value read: 27 A
